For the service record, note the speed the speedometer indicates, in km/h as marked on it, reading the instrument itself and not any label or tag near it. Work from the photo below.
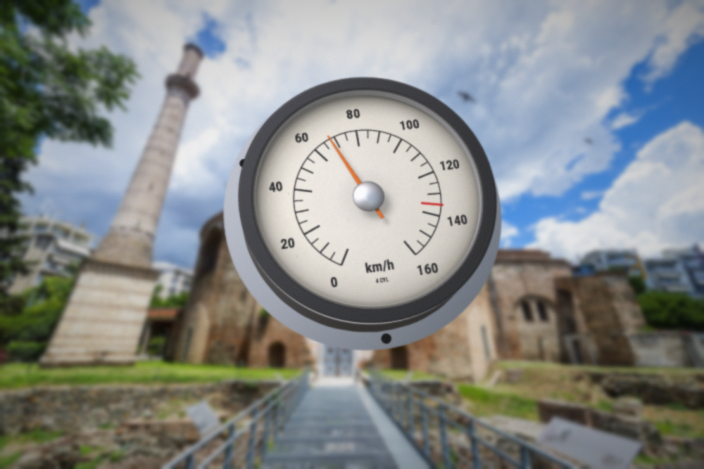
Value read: 67.5 km/h
